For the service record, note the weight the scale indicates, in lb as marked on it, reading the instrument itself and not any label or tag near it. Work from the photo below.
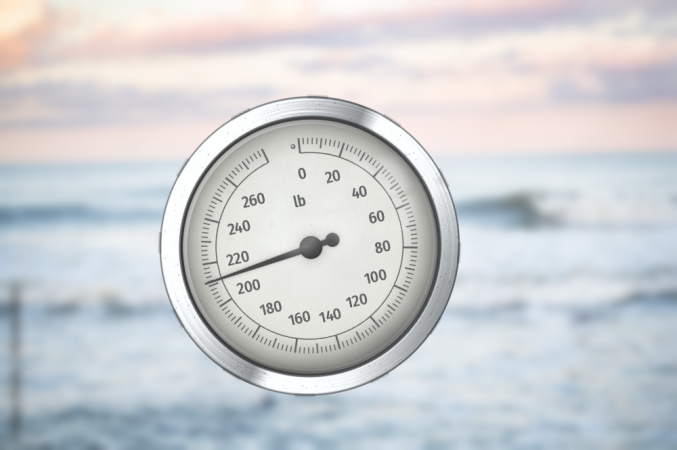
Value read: 212 lb
